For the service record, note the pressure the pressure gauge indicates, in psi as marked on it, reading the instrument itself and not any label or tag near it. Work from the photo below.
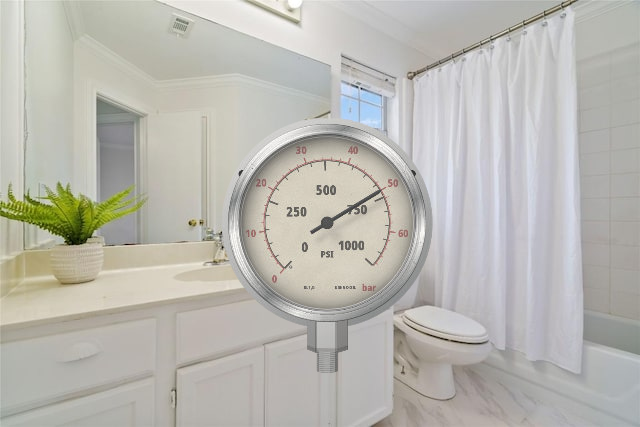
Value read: 725 psi
